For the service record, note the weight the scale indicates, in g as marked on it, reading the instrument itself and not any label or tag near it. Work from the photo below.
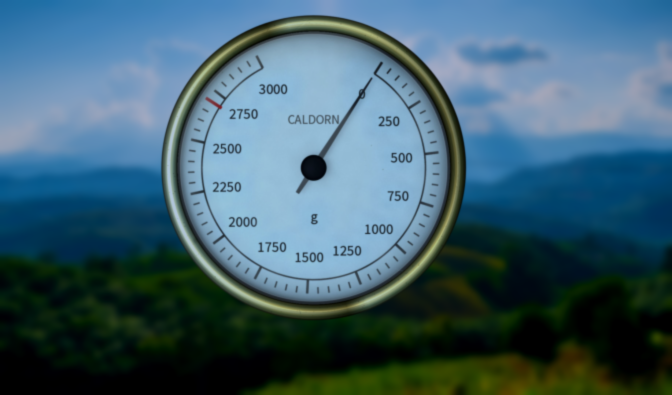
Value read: 0 g
